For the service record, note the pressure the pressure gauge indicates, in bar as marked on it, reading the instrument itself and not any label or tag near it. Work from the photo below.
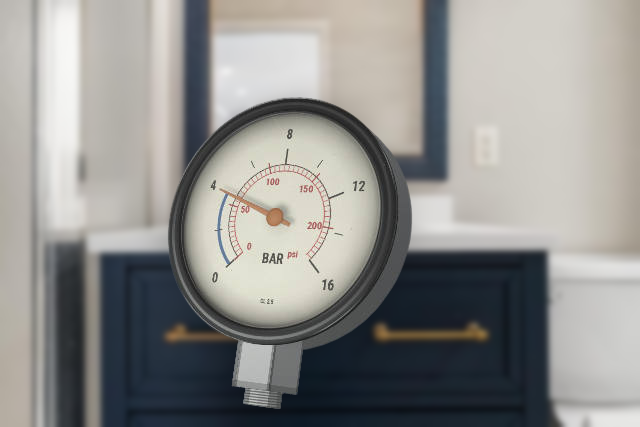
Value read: 4 bar
